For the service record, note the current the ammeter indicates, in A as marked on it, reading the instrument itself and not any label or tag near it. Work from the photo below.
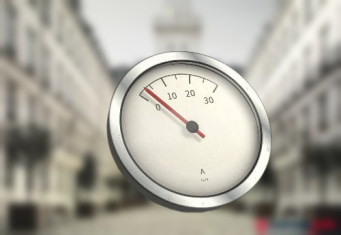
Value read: 2.5 A
